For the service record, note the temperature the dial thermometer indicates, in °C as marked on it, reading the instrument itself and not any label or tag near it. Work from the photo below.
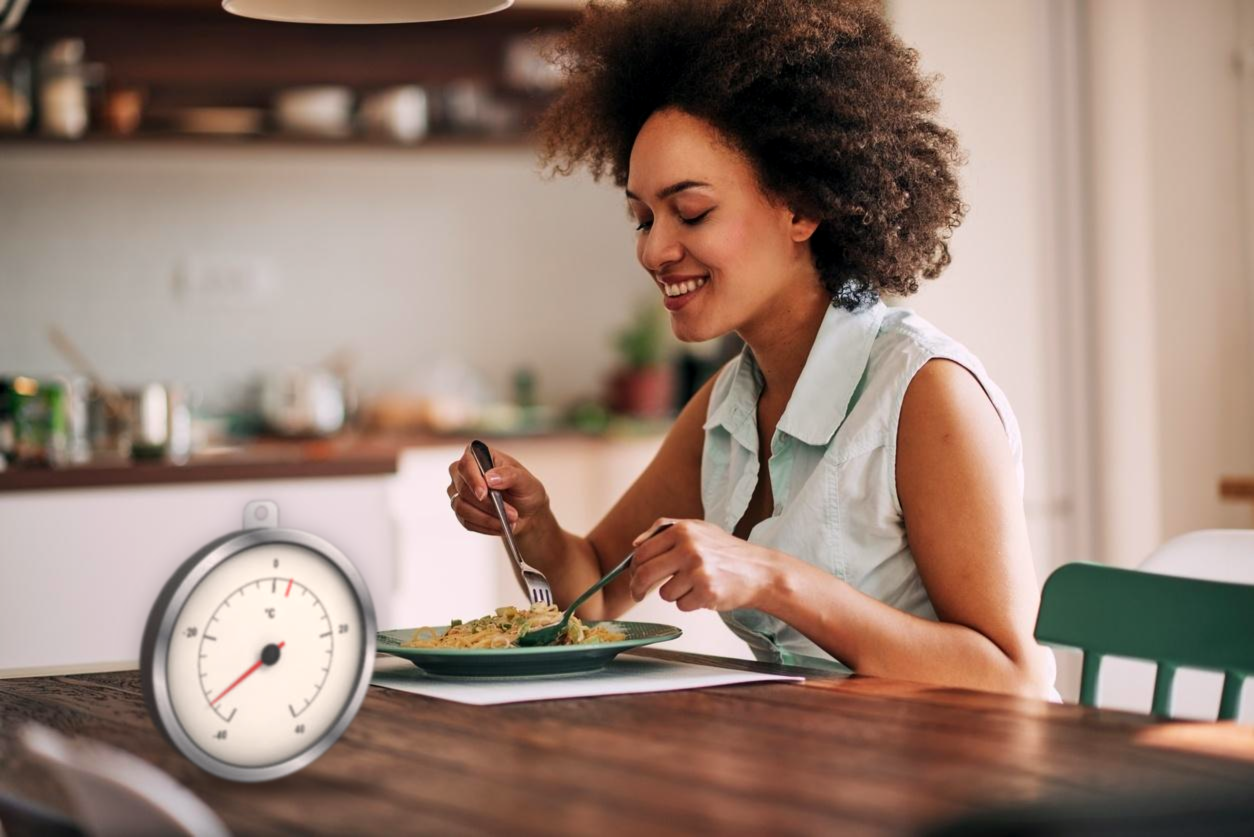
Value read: -34 °C
